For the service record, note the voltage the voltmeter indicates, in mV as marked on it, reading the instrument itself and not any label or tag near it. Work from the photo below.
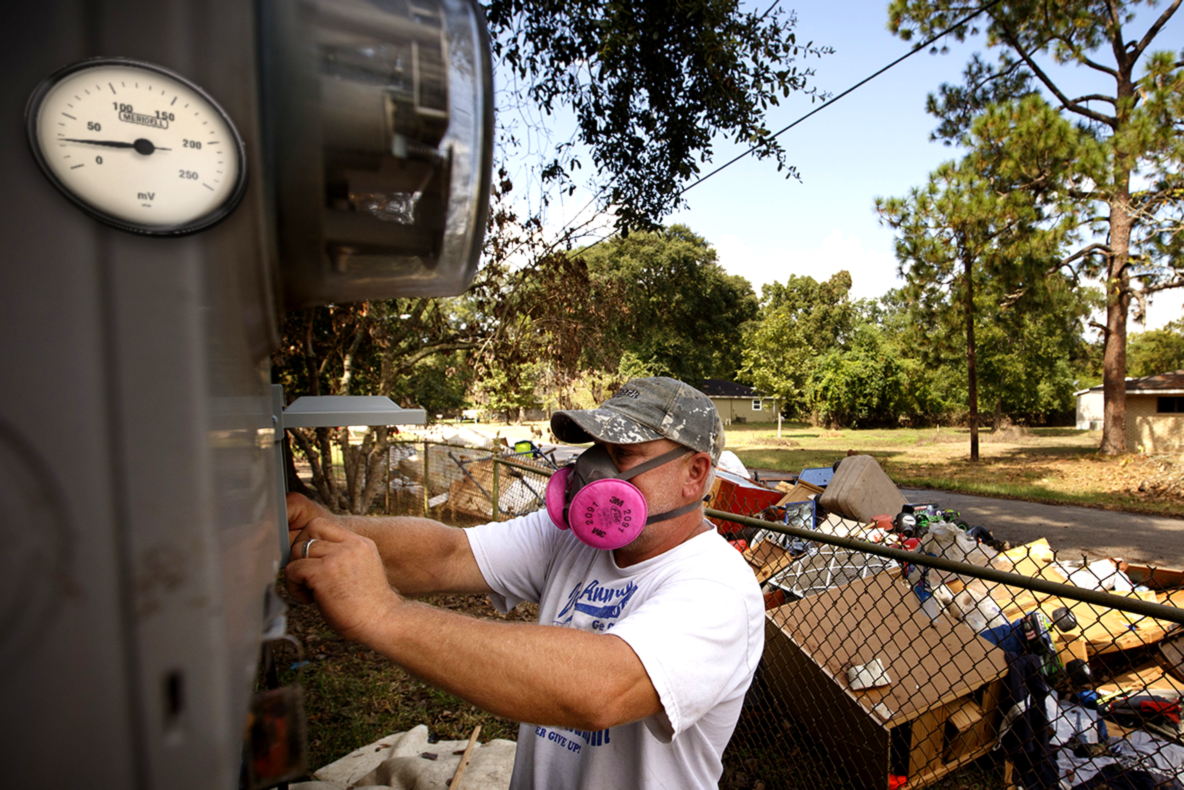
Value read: 25 mV
